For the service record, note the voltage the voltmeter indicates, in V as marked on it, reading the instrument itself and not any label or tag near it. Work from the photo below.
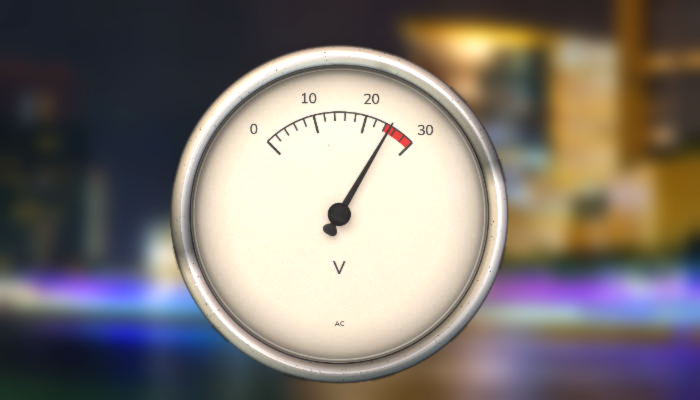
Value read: 25 V
